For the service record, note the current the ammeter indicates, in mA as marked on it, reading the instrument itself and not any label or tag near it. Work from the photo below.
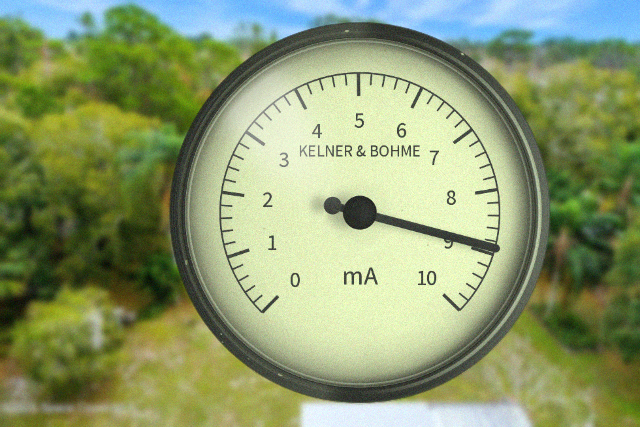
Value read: 8.9 mA
